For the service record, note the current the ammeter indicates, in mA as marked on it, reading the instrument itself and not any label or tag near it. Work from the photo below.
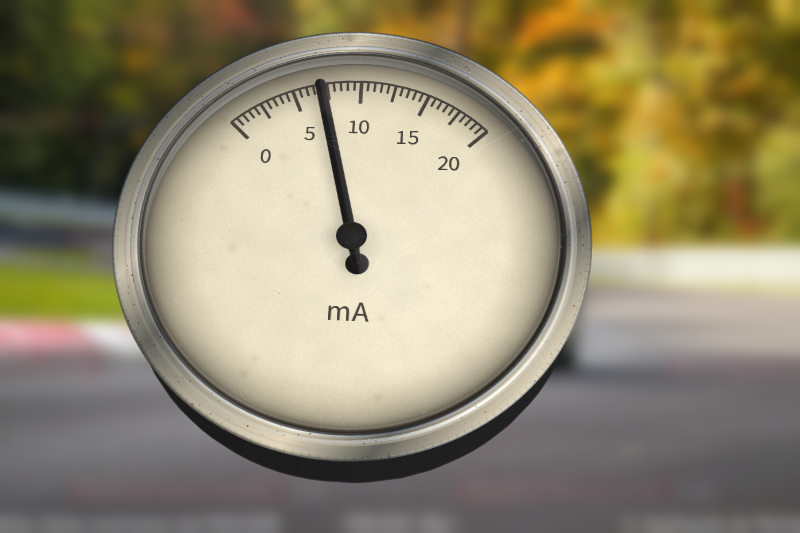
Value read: 7 mA
